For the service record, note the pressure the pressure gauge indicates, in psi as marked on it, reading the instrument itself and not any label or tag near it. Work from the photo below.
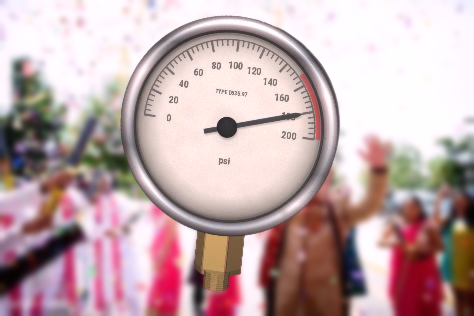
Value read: 180 psi
